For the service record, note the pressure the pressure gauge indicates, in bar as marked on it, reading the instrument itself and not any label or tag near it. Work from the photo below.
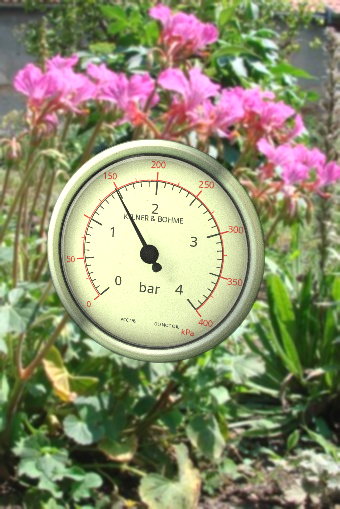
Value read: 1.5 bar
